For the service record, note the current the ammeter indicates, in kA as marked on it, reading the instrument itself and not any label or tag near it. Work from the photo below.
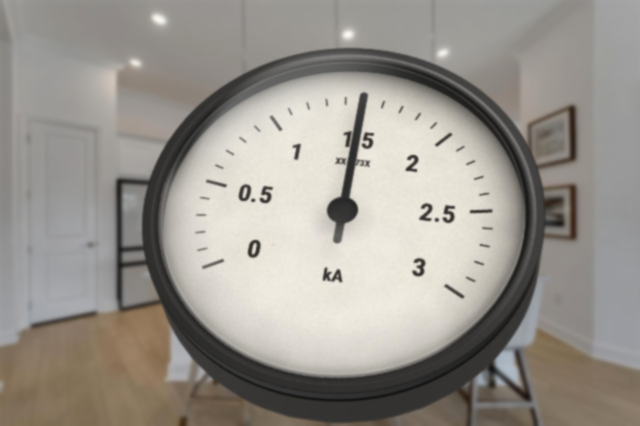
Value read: 1.5 kA
